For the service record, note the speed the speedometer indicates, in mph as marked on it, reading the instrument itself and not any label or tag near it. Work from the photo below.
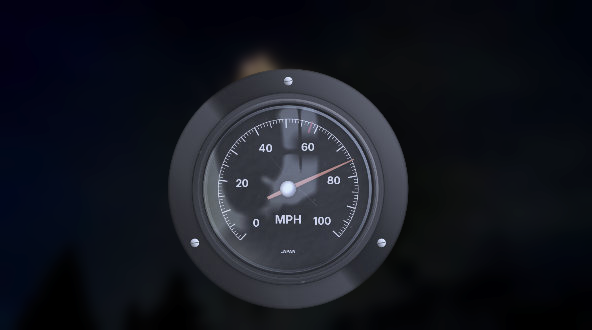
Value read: 75 mph
